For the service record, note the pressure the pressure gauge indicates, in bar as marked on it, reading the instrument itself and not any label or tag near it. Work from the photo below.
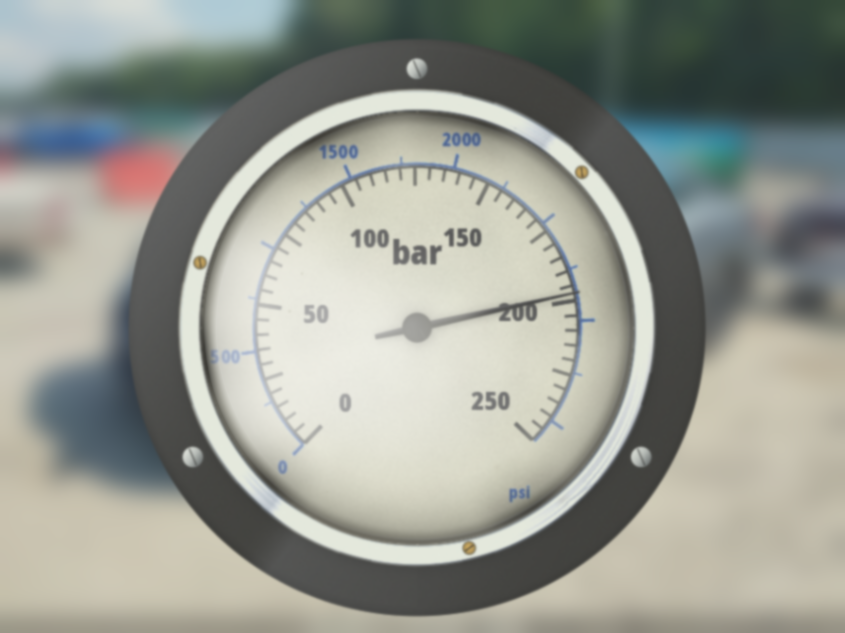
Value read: 197.5 bar
